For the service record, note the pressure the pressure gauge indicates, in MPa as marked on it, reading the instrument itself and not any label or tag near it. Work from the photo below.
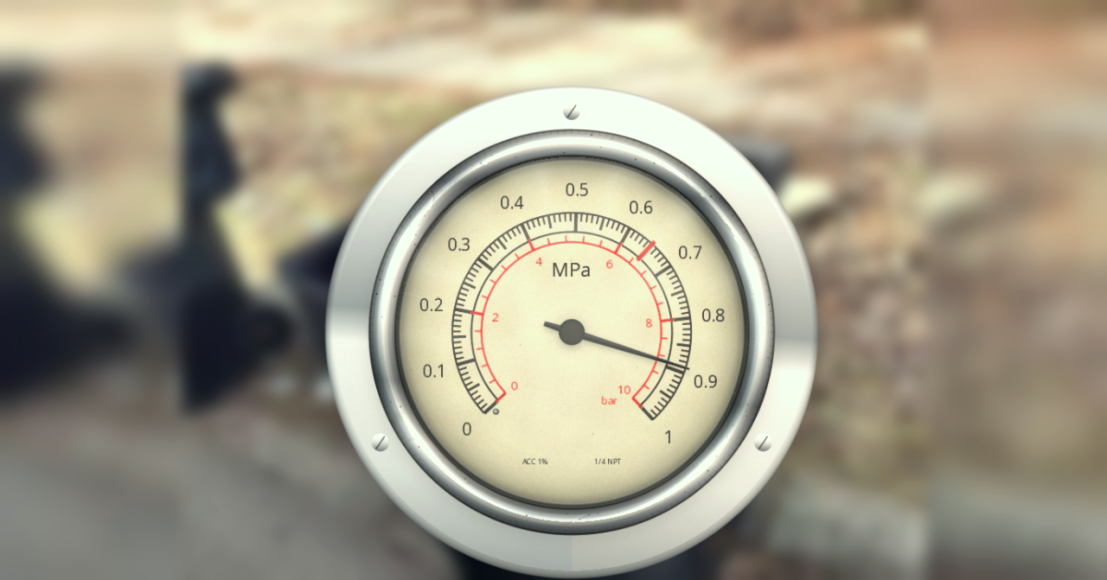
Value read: 0.89 MPa
